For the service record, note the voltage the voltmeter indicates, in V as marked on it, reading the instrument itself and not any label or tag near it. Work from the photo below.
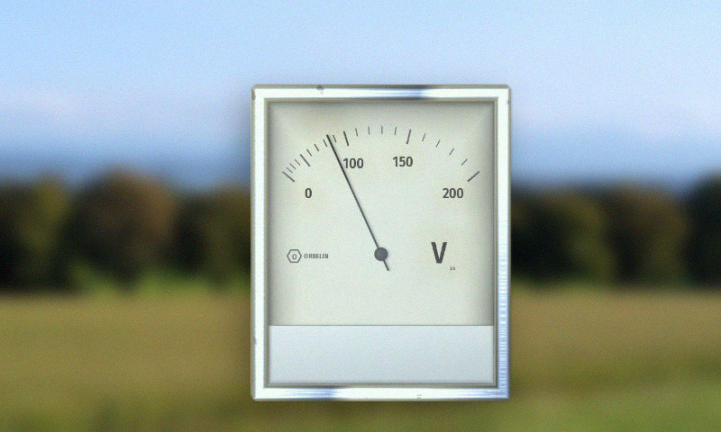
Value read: 85 V
